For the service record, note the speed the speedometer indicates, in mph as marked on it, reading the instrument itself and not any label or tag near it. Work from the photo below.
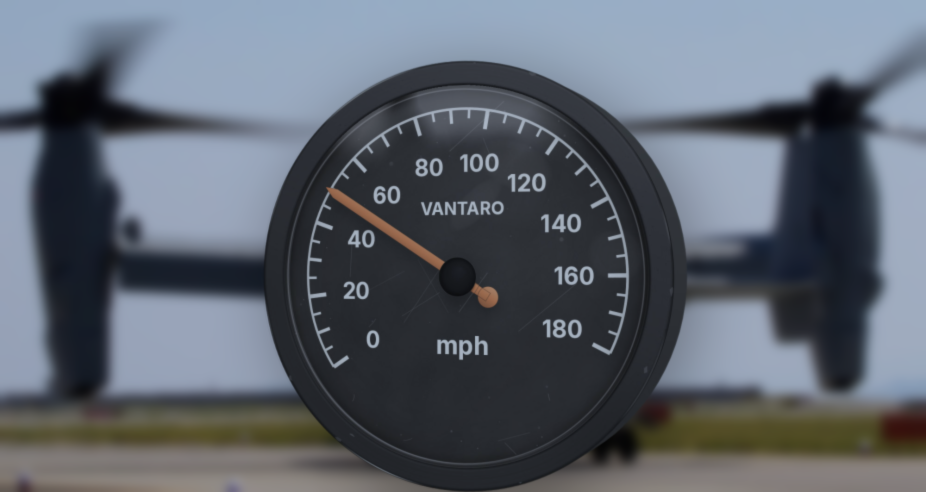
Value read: 50 mph
